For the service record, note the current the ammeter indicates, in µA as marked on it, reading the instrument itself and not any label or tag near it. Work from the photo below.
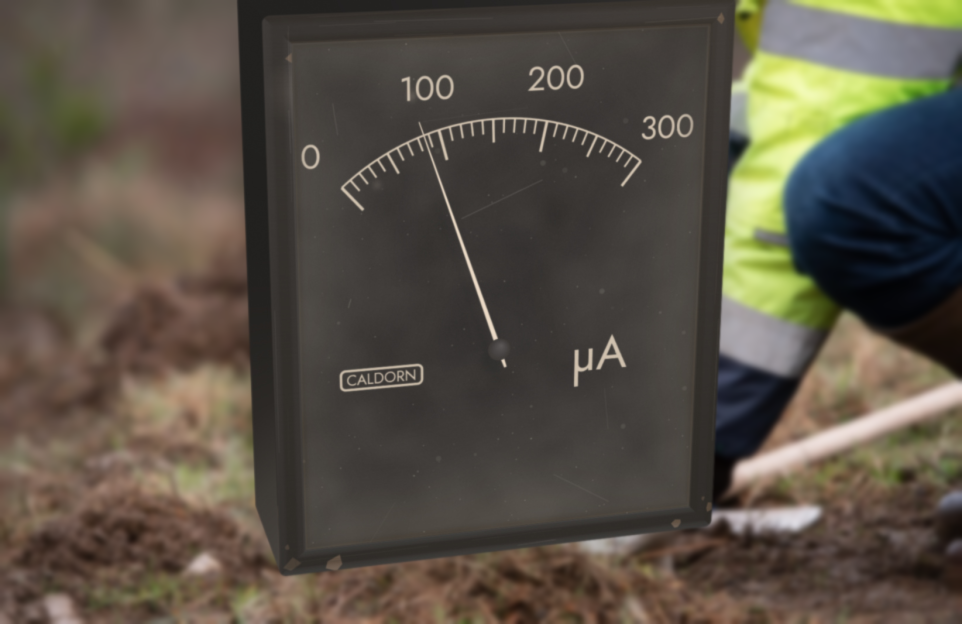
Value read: 85 µA
